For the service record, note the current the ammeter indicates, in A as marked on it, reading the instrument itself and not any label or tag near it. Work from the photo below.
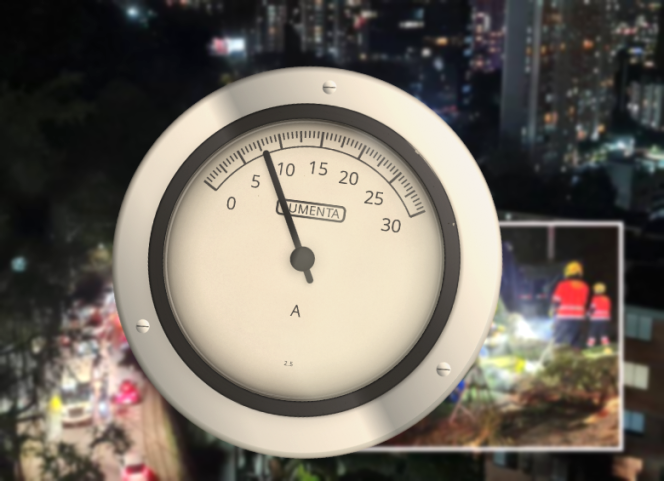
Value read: 8 A
